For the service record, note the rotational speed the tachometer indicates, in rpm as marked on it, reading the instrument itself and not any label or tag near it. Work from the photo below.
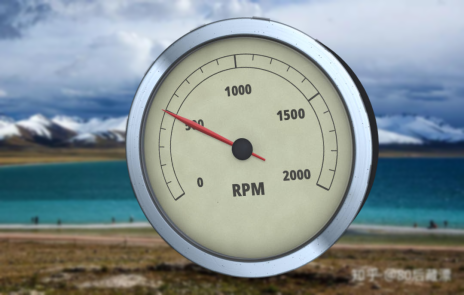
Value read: 500 rpm
